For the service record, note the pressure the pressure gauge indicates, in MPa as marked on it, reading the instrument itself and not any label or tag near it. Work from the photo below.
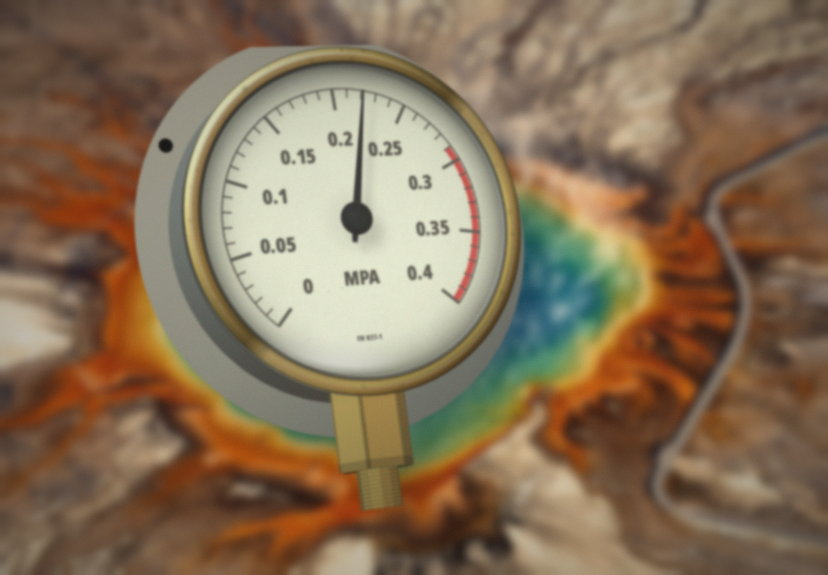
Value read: 0.22 MPa
